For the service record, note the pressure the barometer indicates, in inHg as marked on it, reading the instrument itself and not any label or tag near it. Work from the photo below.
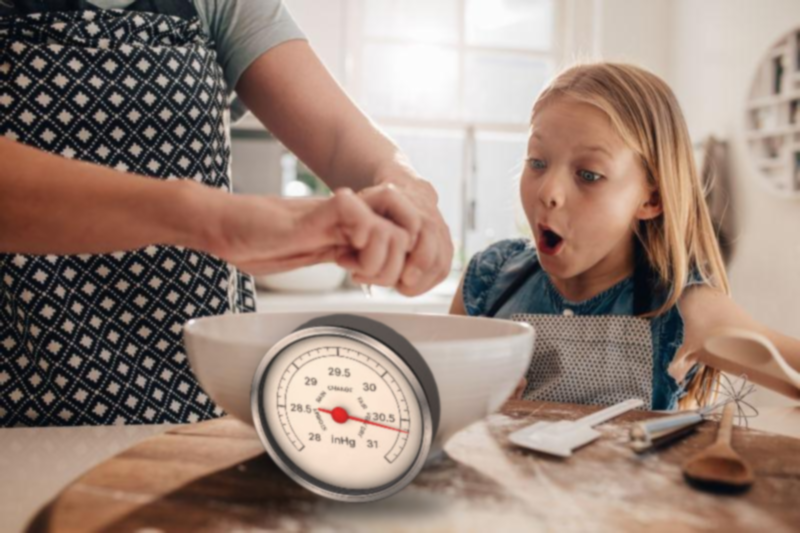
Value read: 30.6 inHg
